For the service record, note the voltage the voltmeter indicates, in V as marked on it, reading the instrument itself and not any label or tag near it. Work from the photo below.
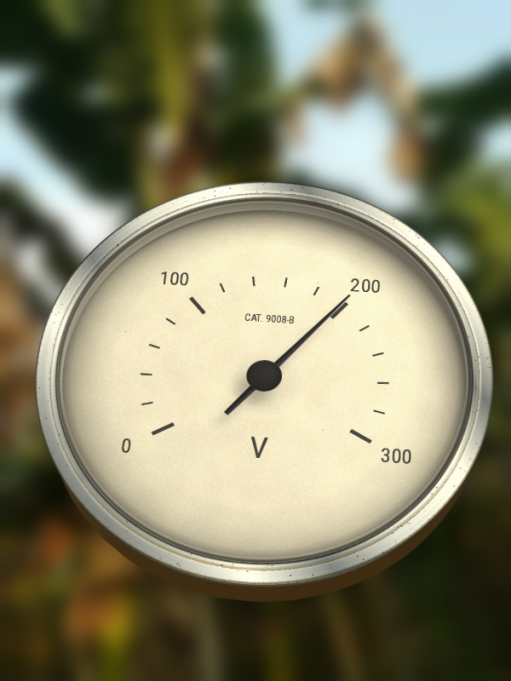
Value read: 200 V
